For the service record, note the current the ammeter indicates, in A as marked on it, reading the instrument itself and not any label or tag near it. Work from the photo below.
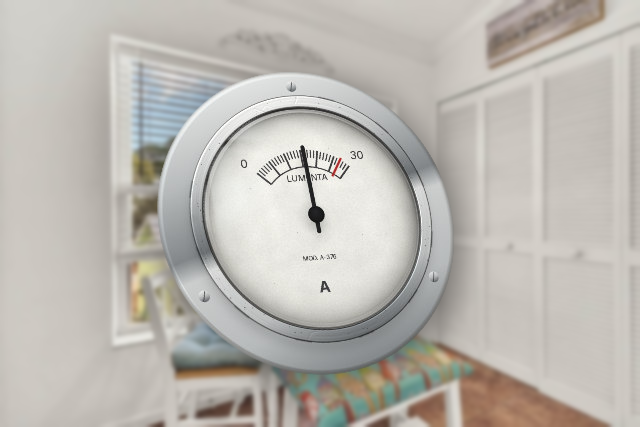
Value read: 15 A
